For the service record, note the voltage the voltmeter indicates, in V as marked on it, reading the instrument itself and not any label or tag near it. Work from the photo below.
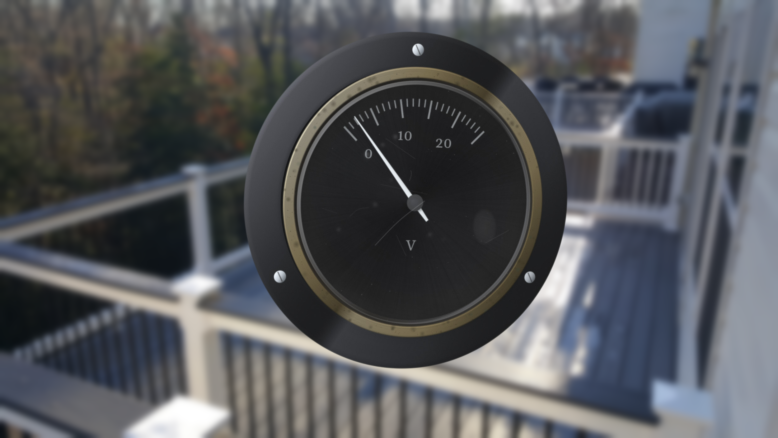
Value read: 2 V
